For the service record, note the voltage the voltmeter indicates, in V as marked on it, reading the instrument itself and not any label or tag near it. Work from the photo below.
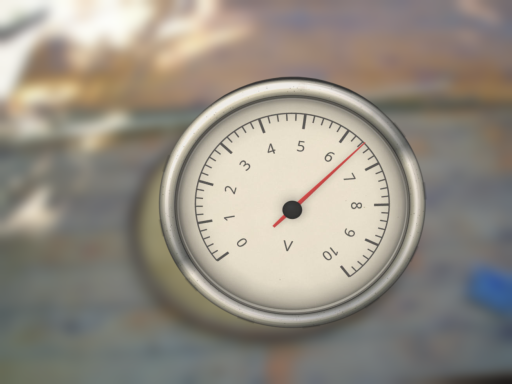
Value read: 6.4 V
